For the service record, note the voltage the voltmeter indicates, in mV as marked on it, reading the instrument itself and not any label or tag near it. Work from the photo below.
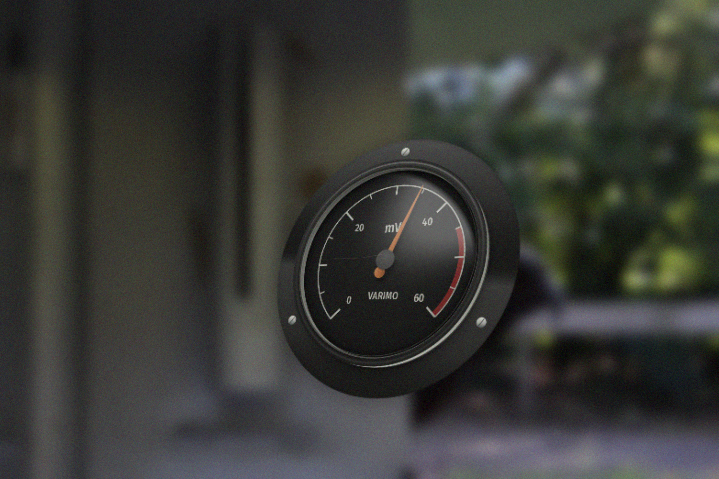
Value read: 35 mV
